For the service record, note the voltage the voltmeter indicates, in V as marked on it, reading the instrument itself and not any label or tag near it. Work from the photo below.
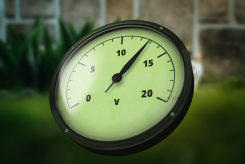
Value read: 13 V
